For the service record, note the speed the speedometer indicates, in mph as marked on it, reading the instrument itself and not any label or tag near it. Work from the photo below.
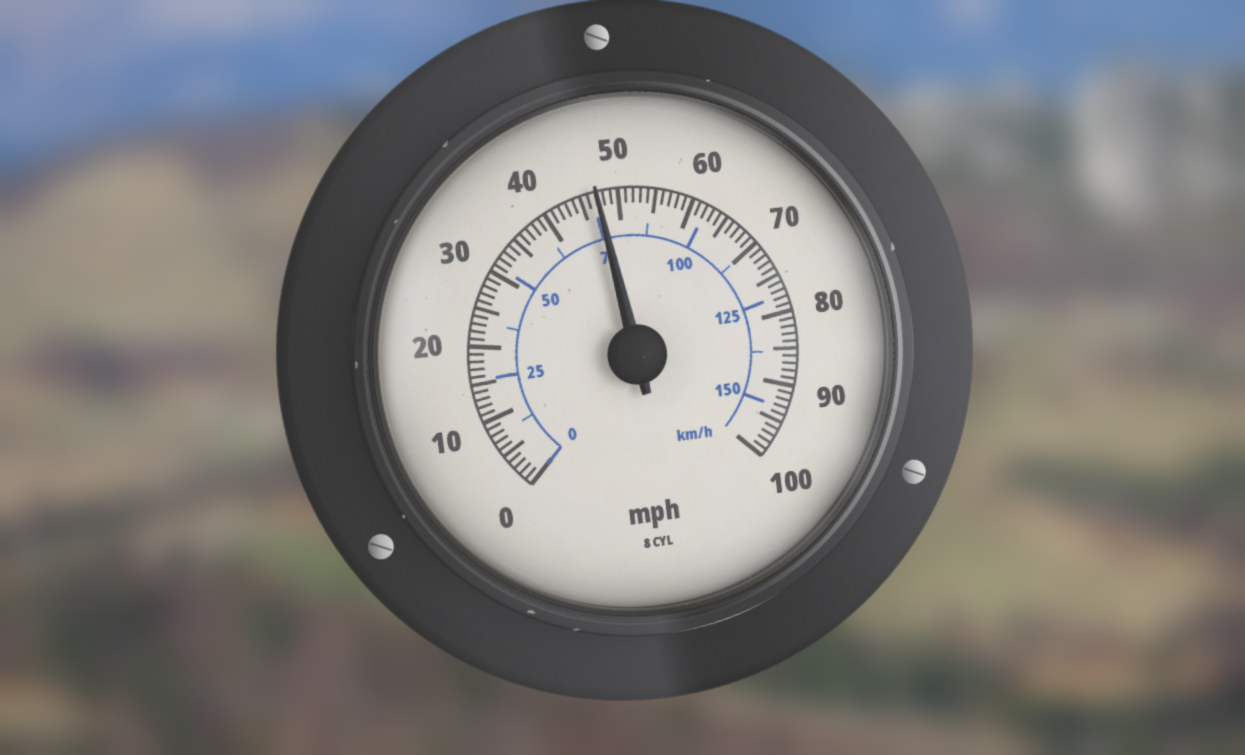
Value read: 47 mph
